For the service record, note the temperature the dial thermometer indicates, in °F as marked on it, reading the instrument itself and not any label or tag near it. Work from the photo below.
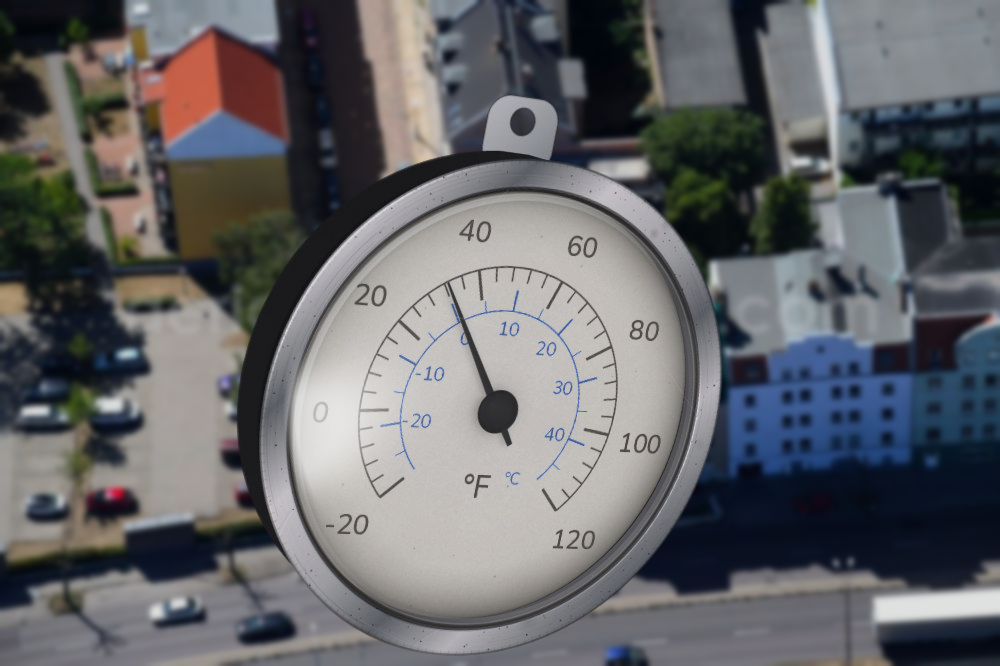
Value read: 32 °F
